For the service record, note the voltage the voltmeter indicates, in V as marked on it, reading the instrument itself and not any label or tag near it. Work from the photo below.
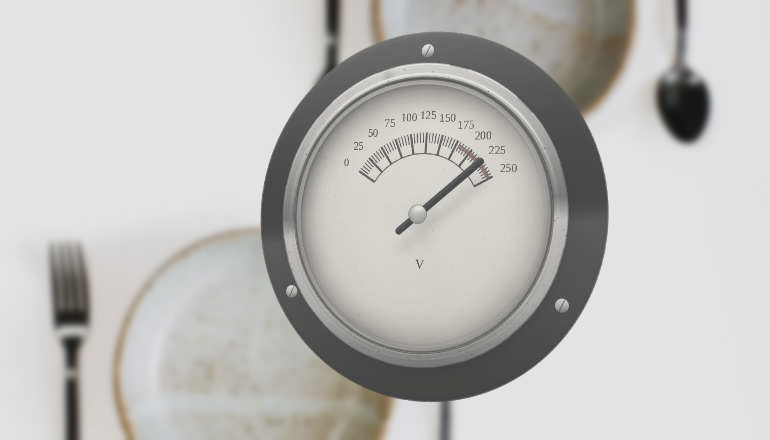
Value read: 225 V
